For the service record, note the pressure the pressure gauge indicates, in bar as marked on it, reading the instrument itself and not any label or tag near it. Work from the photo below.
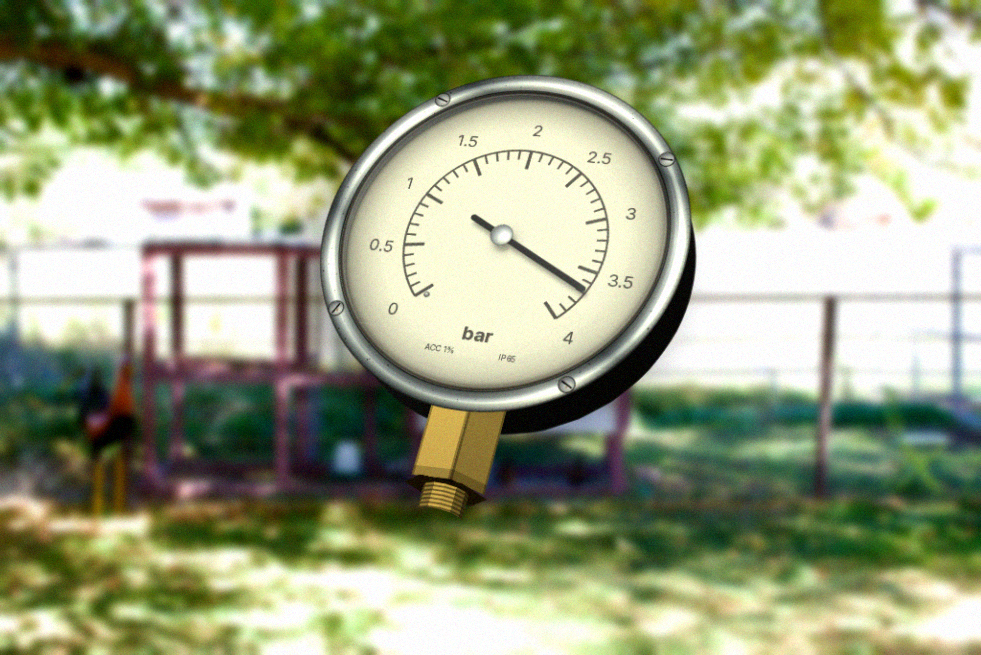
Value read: 3.7 bar
